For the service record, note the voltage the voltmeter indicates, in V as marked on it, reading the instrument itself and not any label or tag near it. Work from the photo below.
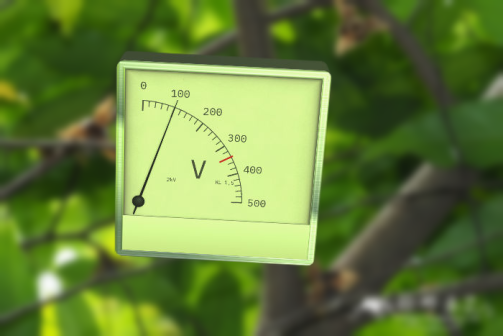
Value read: 100 V
